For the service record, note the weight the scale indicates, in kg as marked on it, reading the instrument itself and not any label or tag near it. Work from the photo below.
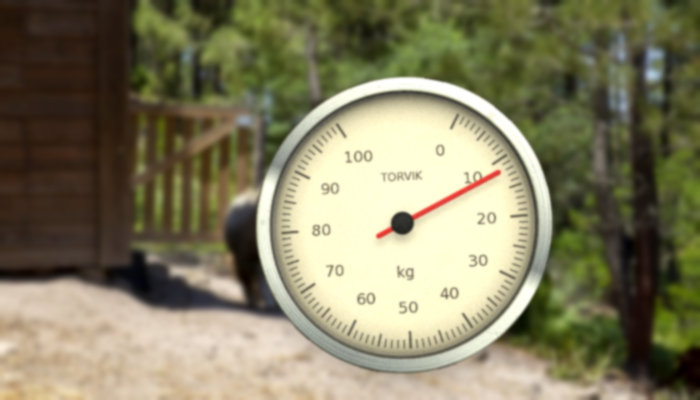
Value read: 12 kg
